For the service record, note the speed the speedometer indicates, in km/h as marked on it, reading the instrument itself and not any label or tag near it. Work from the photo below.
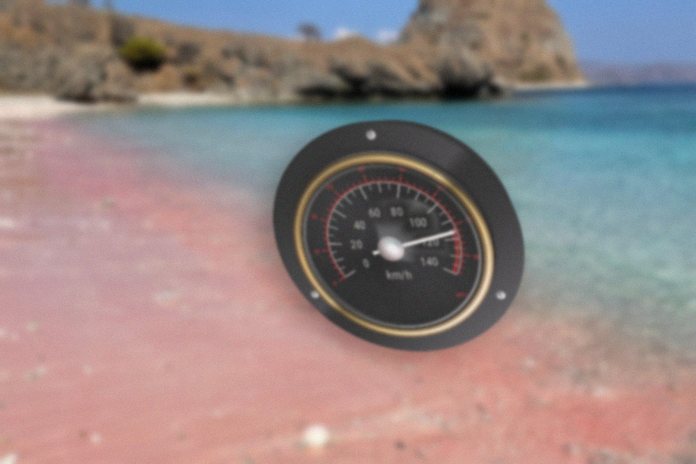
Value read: 115 km/h
